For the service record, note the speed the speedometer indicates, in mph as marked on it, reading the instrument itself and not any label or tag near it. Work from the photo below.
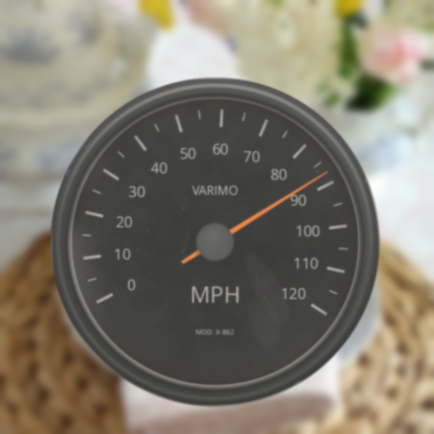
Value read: 87.5 mph
